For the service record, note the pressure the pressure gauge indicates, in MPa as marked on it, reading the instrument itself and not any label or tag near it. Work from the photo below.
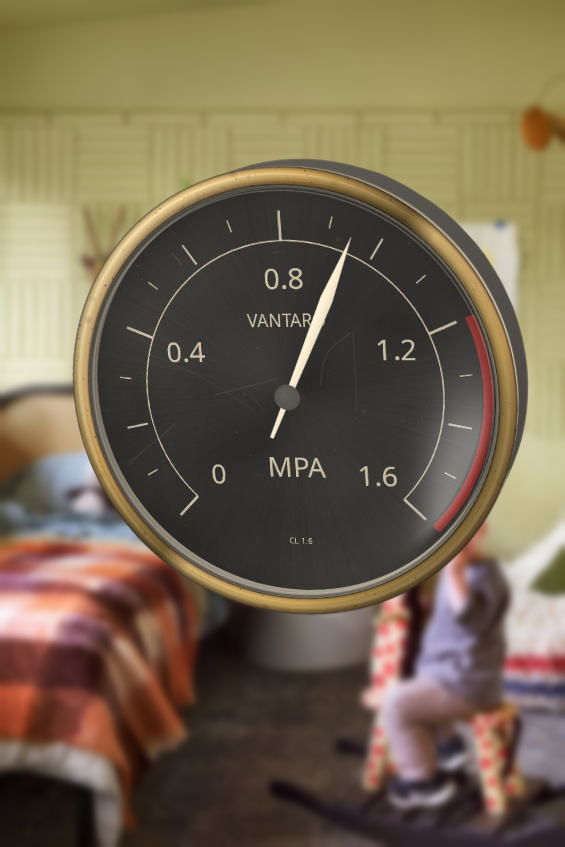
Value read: 0.95 MPa
